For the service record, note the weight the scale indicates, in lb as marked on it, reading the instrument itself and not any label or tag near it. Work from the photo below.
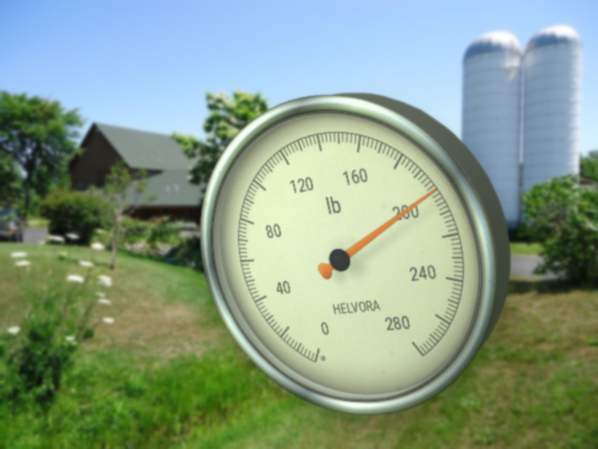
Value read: 200 lb
